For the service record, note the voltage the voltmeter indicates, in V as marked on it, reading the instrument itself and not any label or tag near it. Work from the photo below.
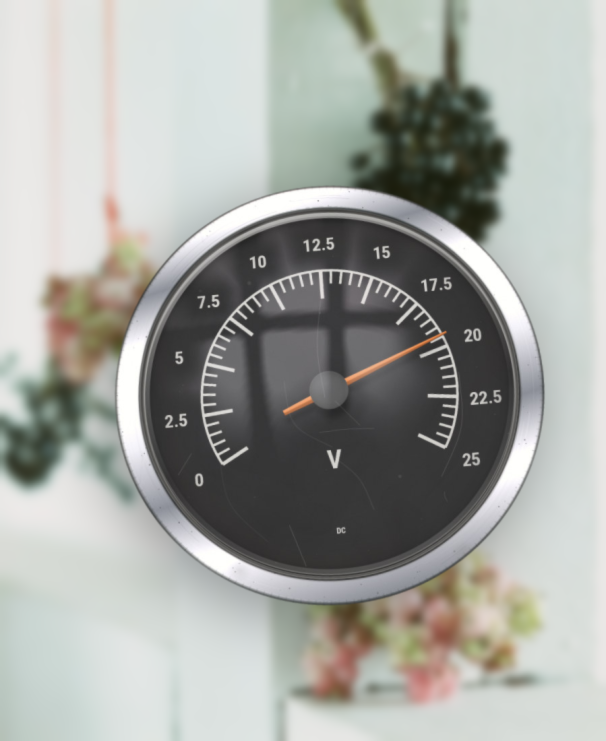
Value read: 19.5 V
